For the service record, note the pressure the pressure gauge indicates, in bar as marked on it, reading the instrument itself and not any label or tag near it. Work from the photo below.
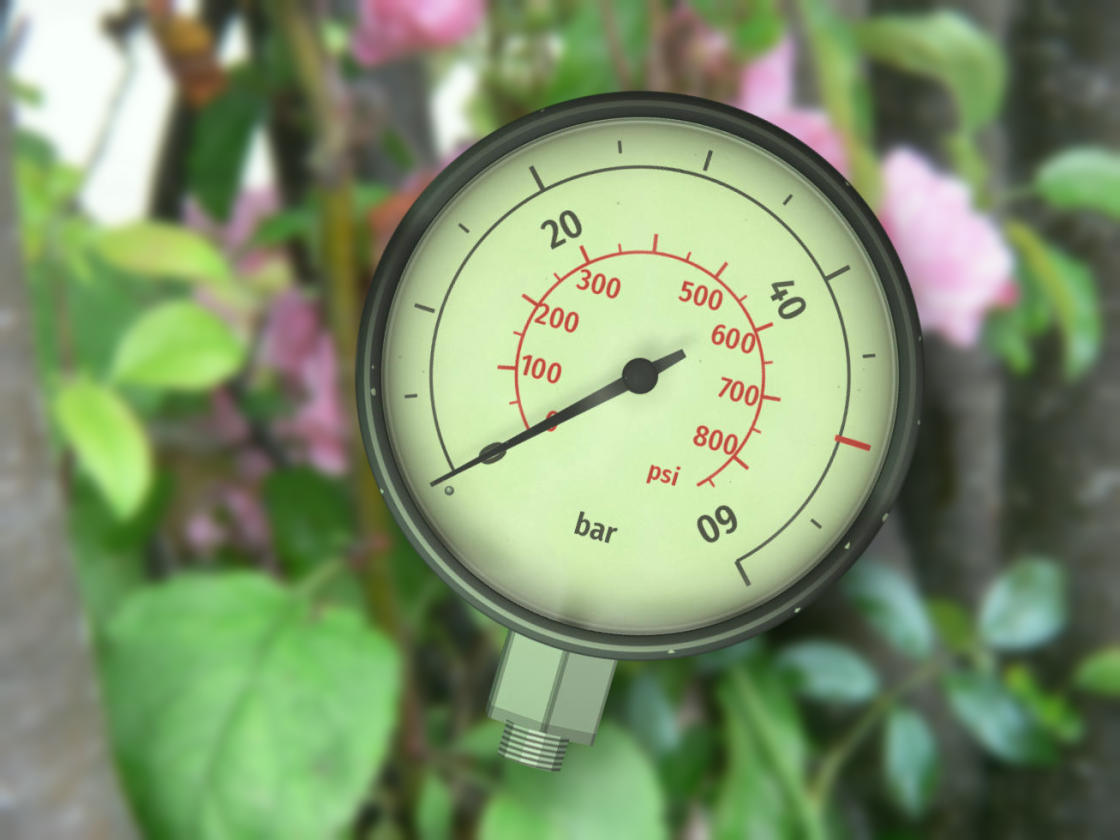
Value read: 0 bar
